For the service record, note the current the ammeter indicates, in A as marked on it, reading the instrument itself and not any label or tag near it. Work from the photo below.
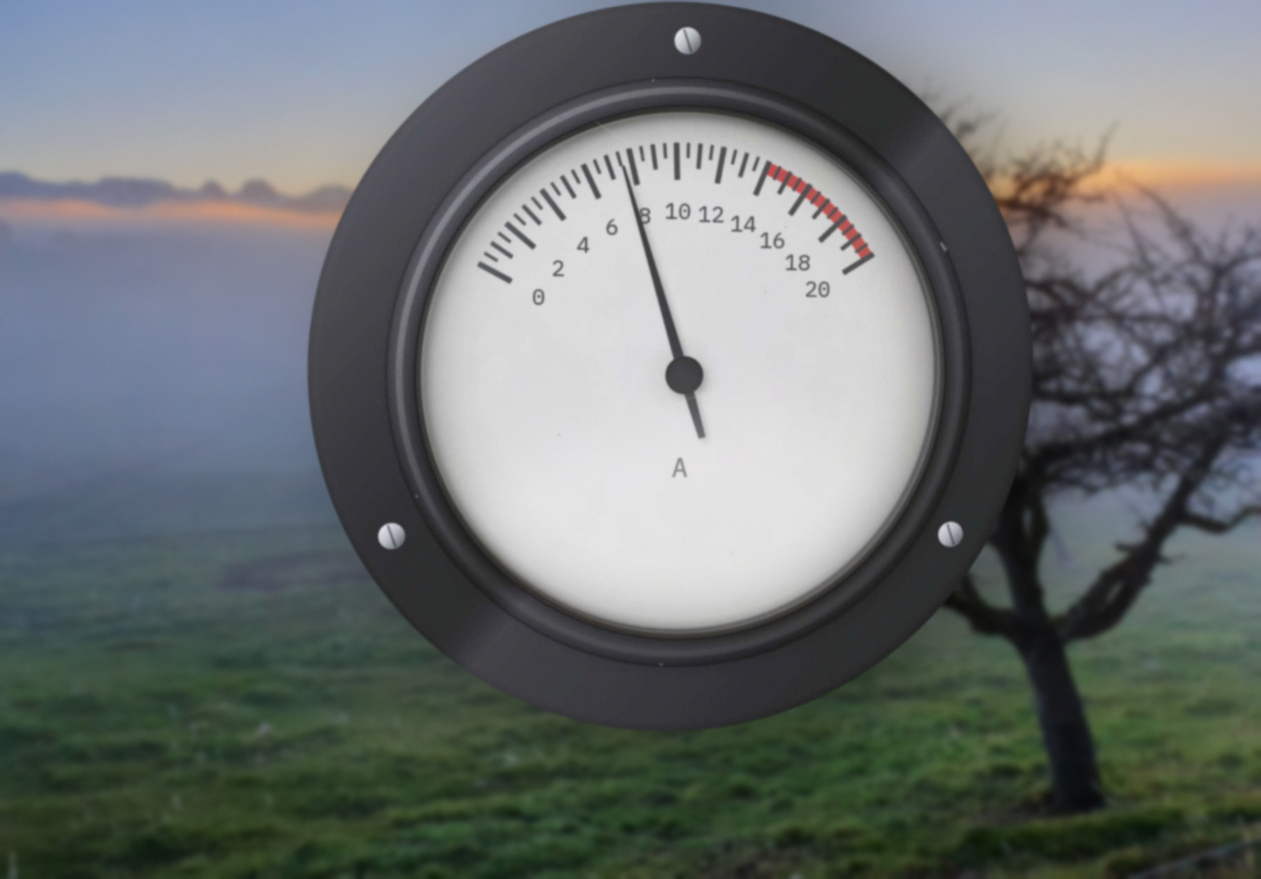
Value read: 7.5 A
